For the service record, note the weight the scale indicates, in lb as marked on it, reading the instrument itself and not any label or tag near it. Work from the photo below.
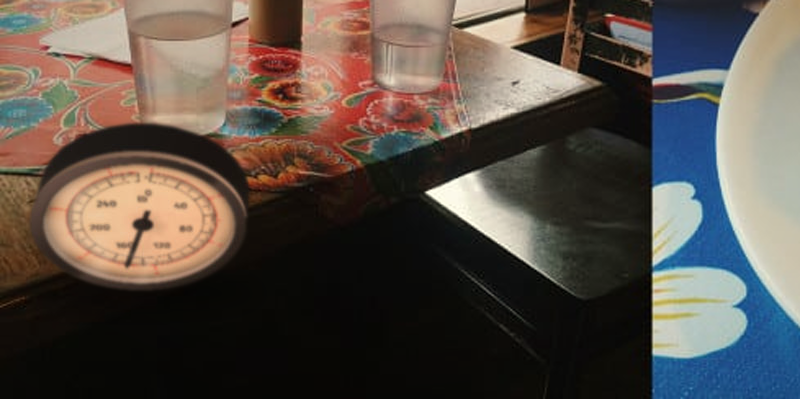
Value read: 150 lb
